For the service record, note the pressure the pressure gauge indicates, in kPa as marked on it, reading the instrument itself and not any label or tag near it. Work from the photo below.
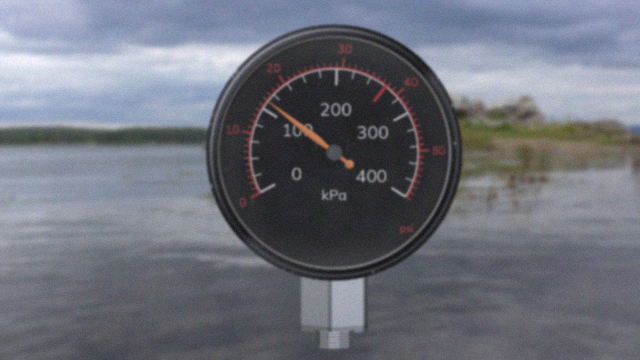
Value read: 110 kPa
